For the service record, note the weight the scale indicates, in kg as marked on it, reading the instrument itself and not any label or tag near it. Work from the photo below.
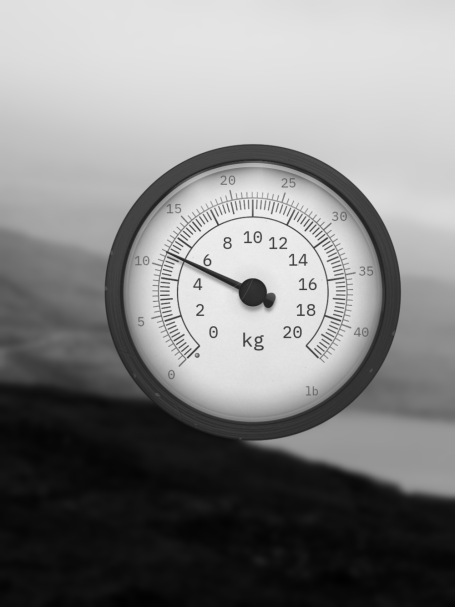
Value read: 5.2 kg
